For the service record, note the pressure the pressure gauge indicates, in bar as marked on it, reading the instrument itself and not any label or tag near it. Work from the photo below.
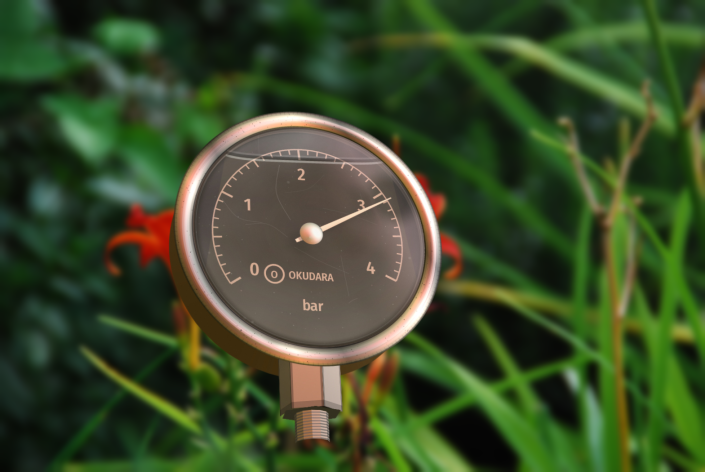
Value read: 3.1 bar
